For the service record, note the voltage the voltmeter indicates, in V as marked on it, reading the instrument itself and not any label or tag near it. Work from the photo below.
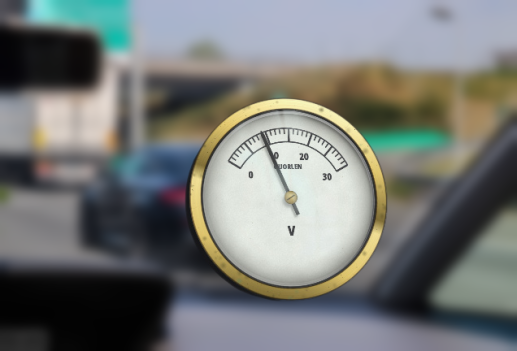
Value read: 9 V
